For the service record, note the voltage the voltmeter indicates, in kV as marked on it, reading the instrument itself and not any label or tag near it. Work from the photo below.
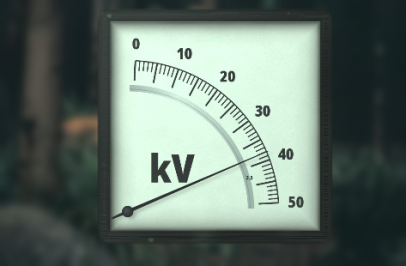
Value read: 38 kV
